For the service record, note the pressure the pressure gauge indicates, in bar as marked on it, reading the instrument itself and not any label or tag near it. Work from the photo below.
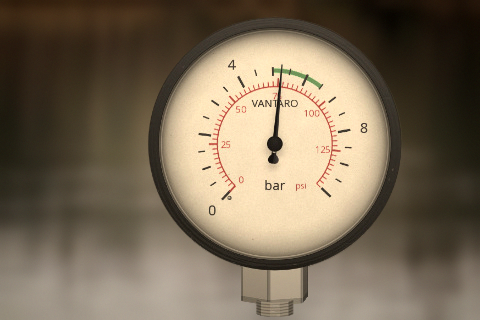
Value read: 5.25 bar
